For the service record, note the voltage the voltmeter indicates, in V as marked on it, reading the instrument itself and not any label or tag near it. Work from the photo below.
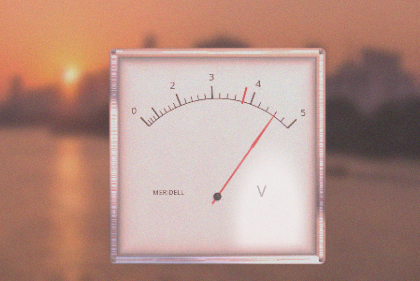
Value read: 4.6 V
